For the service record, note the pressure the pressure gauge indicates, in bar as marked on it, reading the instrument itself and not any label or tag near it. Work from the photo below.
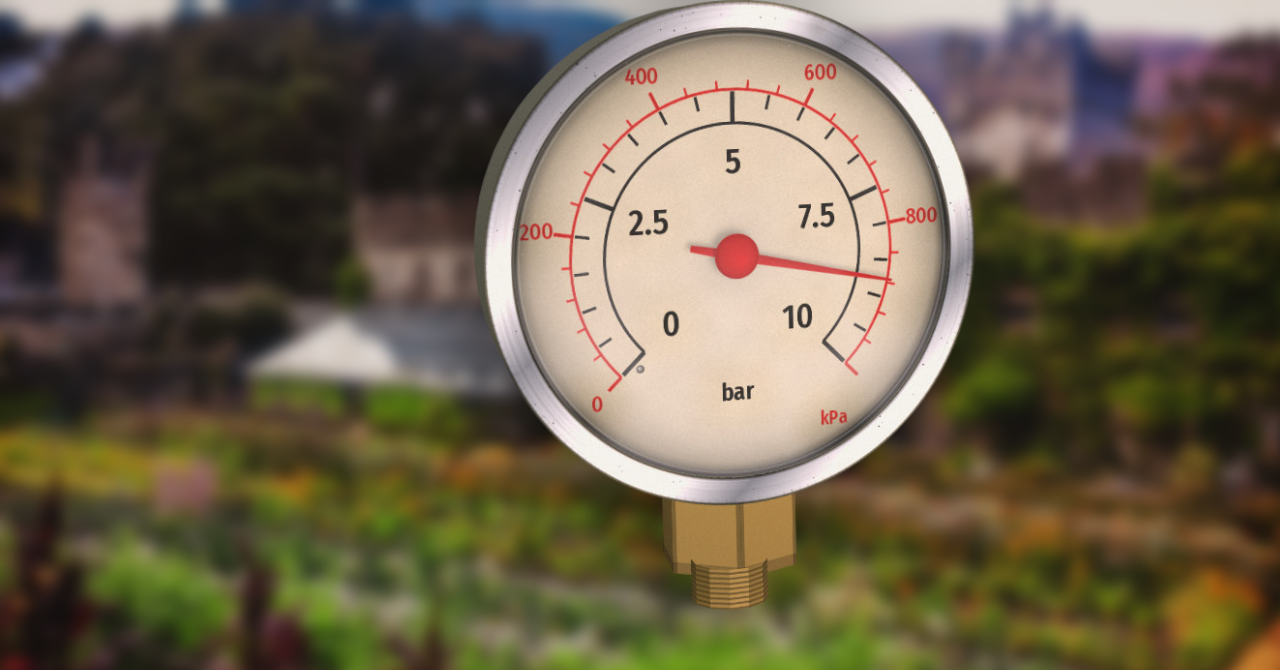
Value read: 8.75 bar
